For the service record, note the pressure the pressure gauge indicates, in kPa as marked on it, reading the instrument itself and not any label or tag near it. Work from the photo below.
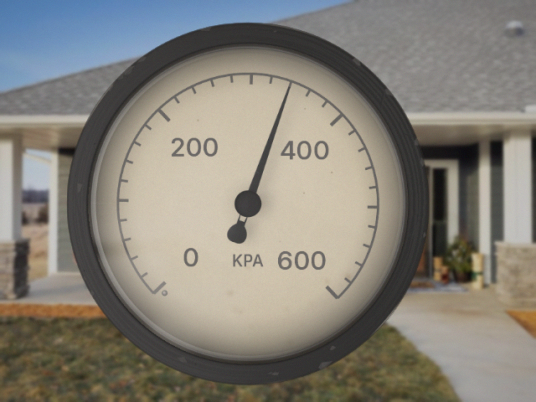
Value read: 340 kPa
